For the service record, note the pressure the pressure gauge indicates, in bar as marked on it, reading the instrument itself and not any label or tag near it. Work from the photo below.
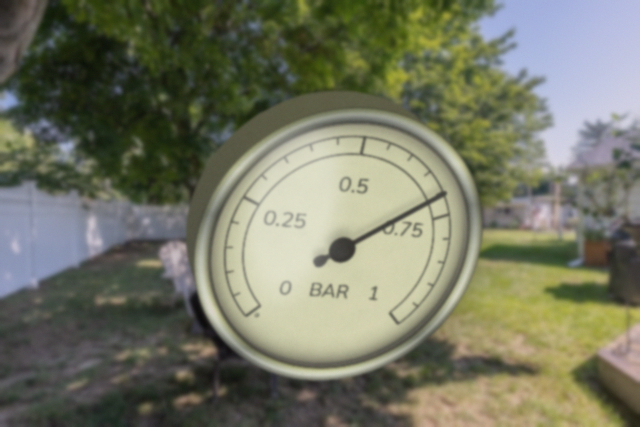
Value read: 0.7 bar
